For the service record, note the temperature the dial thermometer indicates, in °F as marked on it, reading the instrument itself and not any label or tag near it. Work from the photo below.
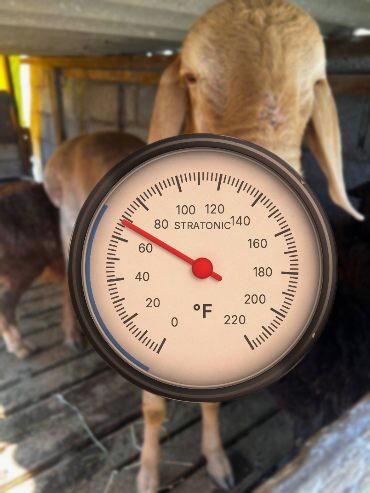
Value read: 68 °F
